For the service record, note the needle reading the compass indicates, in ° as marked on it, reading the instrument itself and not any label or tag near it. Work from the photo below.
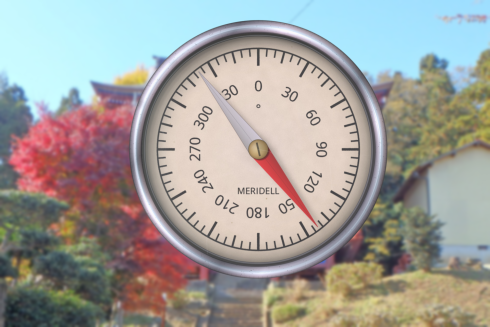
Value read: 142.5 °
